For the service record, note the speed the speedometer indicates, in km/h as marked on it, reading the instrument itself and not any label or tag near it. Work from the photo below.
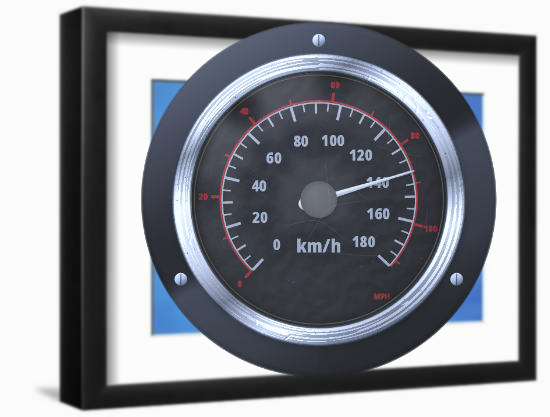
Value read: 140 km/h
